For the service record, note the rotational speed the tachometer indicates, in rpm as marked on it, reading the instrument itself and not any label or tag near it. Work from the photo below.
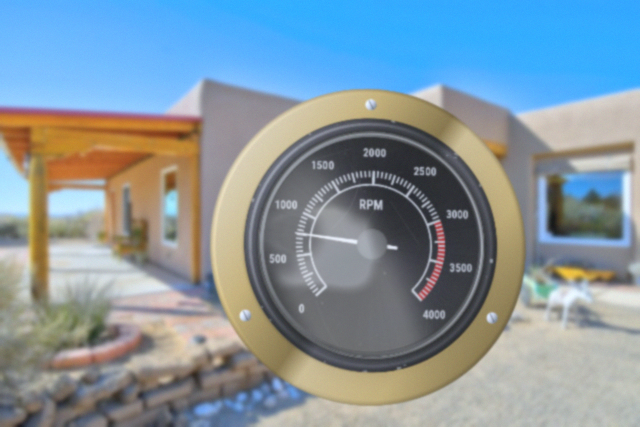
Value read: 750 rpm
